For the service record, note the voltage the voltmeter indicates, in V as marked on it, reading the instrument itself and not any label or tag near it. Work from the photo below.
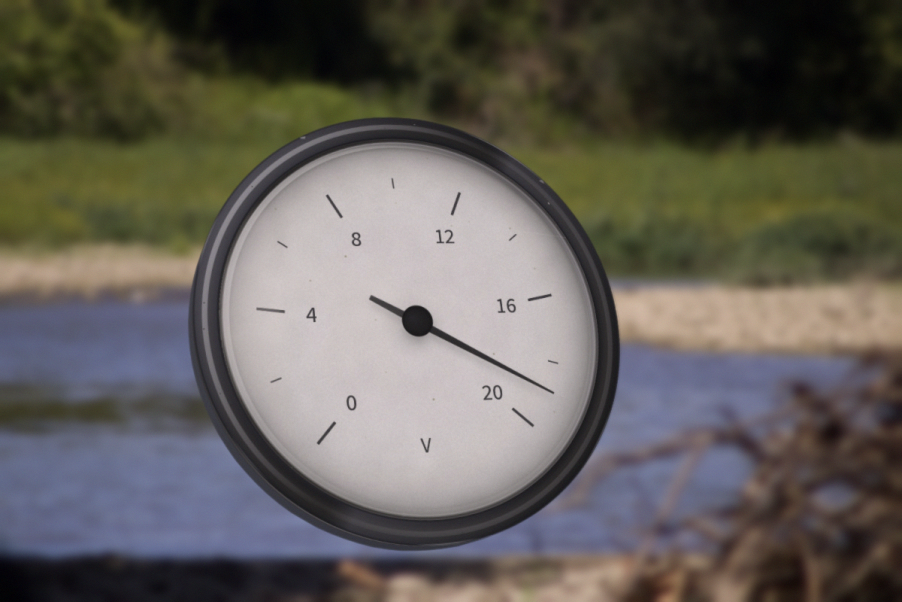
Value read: 19 V
